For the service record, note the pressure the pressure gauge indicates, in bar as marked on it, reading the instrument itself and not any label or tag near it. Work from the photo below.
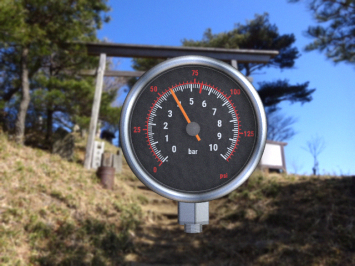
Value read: 4 bar
